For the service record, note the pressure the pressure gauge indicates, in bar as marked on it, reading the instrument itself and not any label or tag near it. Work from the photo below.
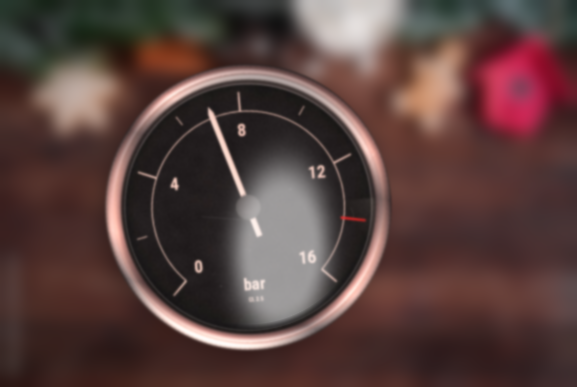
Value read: 7 bar
